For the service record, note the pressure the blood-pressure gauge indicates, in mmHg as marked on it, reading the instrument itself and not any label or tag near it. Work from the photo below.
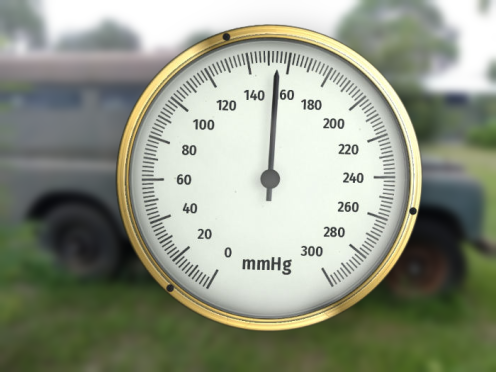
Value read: 154 mmHg
